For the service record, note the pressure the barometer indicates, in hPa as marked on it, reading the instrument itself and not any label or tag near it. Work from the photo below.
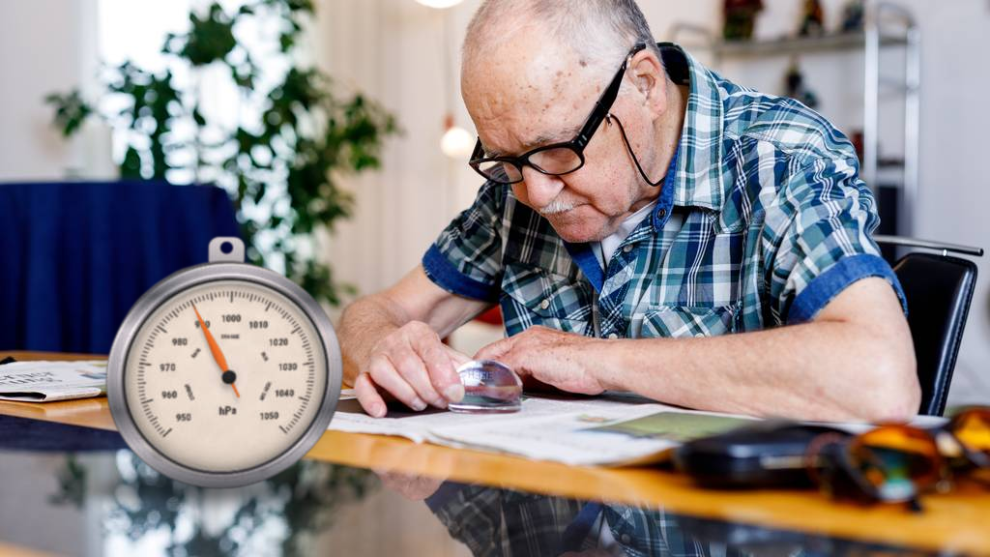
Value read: 990 hPa
